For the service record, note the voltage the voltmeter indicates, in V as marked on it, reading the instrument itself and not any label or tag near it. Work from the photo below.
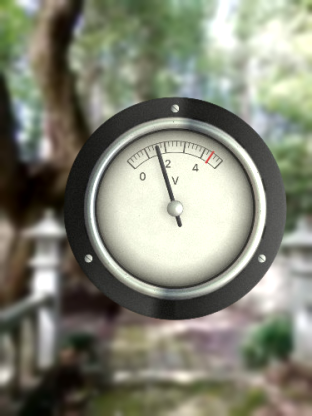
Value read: 1.6 V
